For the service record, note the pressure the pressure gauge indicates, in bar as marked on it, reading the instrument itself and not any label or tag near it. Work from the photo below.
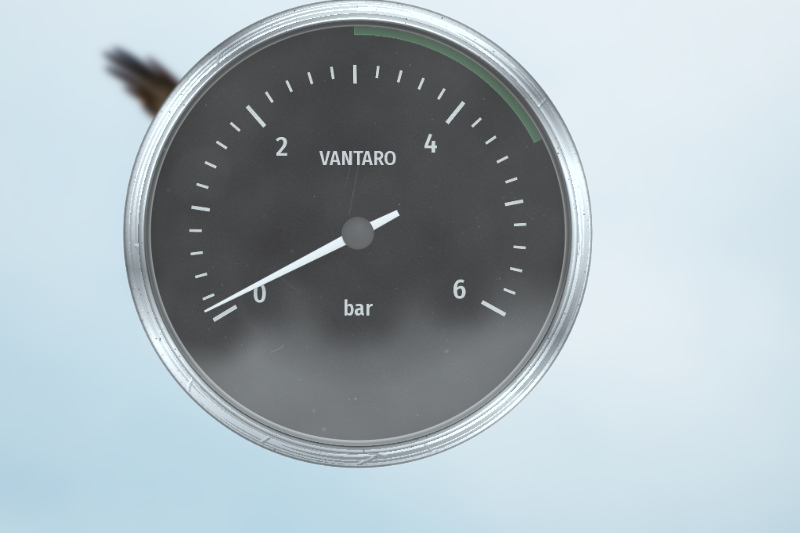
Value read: 0.1 bar
